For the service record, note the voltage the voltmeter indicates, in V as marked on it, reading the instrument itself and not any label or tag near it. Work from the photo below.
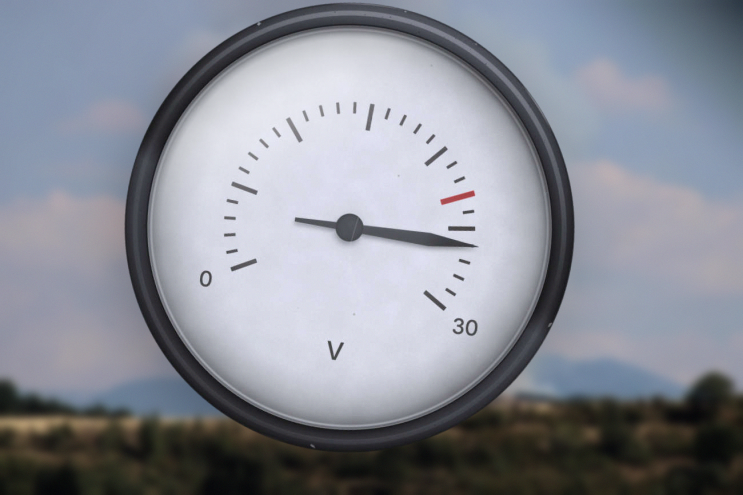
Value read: 26 V
